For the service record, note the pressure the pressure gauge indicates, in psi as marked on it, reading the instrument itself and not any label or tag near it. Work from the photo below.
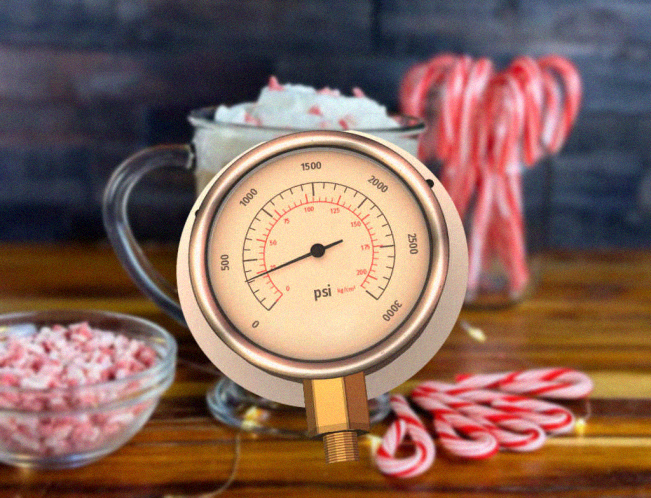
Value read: 300 psi
